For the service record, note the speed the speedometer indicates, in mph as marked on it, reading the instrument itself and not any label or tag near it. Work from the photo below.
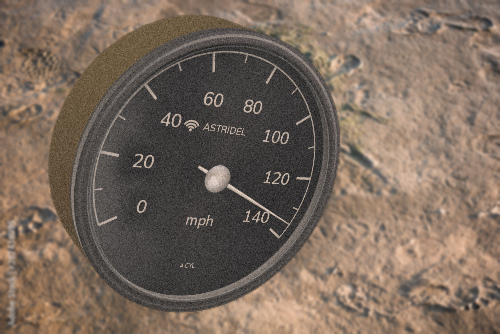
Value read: 135 mph
